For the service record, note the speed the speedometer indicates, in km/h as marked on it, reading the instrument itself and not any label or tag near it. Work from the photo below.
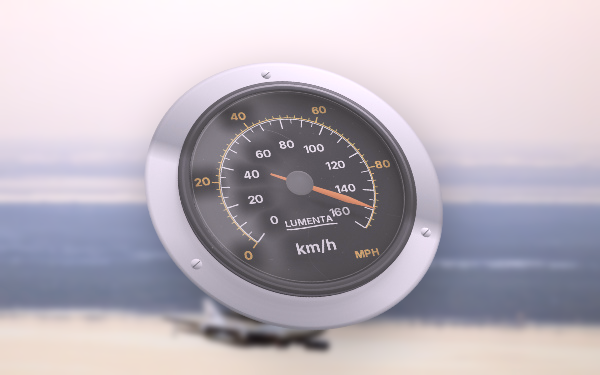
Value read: 150 km/h
